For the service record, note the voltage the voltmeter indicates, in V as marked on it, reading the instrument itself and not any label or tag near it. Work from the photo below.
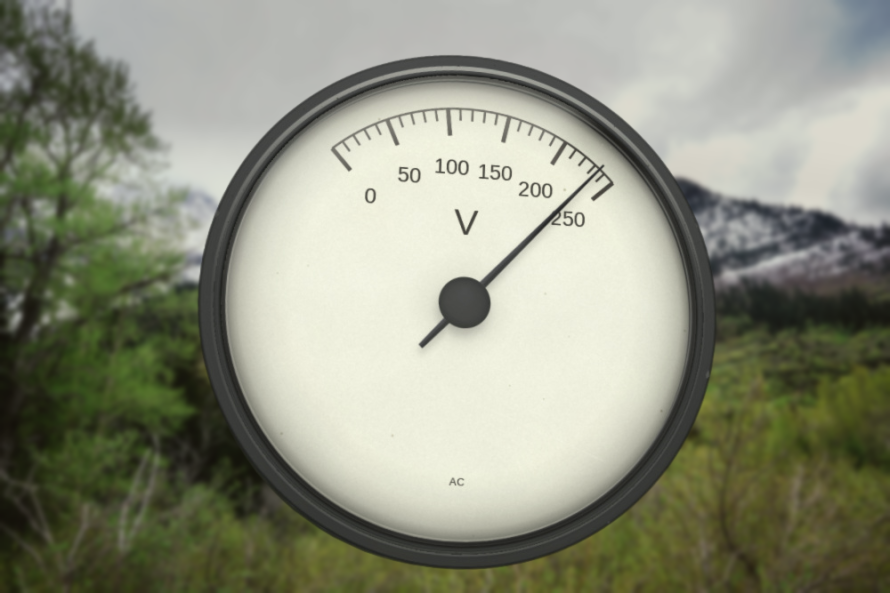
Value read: 235 V
